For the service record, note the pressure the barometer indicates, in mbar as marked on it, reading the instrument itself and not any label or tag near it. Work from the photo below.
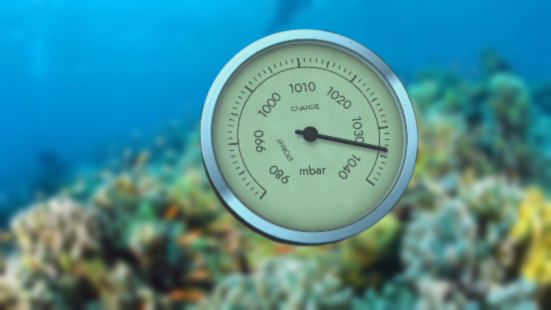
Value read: 1034 mbar
